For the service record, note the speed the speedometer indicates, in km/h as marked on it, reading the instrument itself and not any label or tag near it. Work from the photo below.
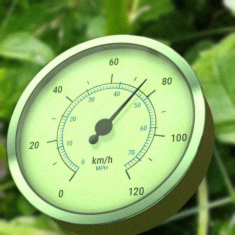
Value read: 75 km/h
